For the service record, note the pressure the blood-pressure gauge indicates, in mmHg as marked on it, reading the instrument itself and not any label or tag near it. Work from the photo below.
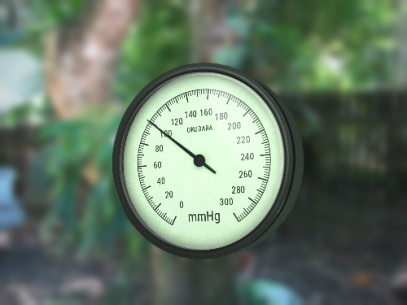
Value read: 100 mmHg
